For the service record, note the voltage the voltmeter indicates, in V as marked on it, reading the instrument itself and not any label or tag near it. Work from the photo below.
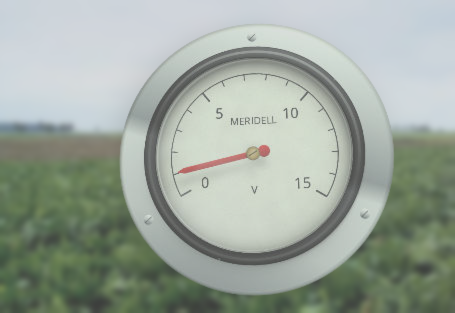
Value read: 1 V
